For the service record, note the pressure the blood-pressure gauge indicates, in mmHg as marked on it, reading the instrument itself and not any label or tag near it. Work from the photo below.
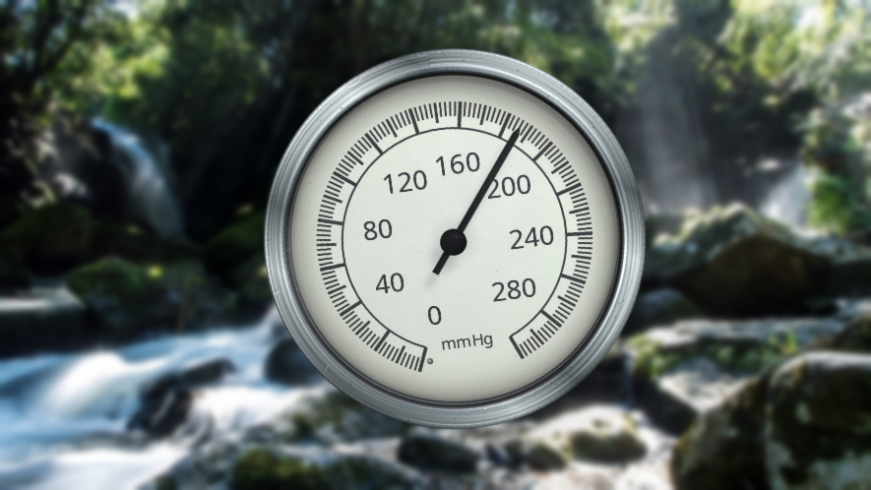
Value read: 186 mmHg
